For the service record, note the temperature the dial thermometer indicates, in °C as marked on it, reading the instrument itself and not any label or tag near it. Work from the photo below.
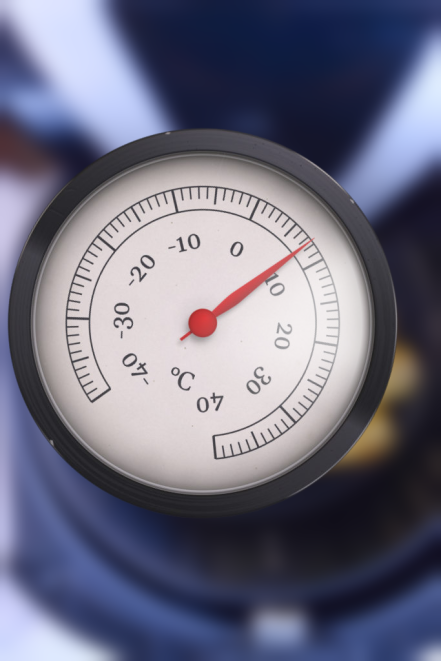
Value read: 7.5 °C
